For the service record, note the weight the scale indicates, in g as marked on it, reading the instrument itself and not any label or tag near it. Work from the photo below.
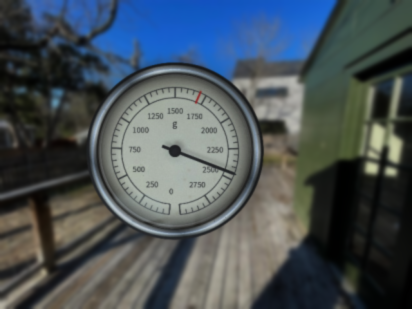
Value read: 2450 g
